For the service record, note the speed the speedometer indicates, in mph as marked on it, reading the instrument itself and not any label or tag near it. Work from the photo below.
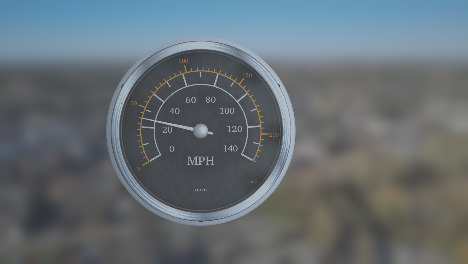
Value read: 25 mph
